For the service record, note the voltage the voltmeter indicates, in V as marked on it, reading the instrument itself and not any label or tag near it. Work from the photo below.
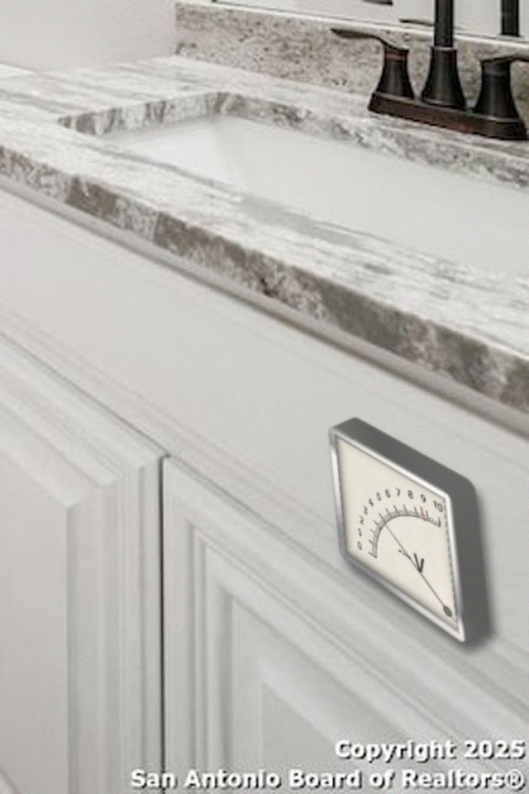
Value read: 4 V
